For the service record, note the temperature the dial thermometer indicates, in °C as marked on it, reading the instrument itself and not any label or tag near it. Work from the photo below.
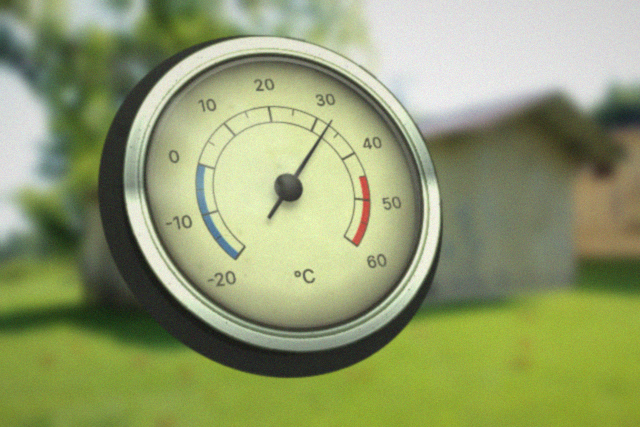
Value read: 32.5 °C
